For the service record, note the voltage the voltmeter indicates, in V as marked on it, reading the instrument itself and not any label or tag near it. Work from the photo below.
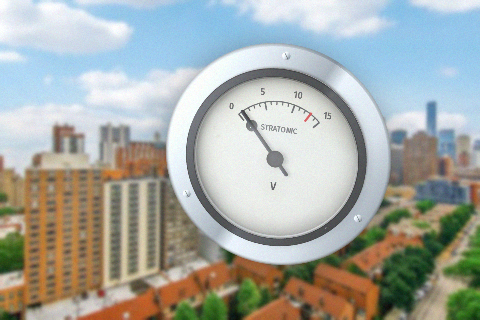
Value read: 1 V
